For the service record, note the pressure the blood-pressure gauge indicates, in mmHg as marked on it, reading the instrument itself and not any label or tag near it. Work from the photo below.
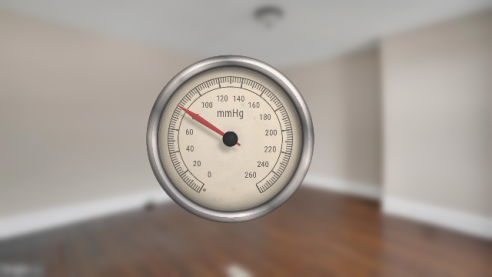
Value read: 80 mmHg
